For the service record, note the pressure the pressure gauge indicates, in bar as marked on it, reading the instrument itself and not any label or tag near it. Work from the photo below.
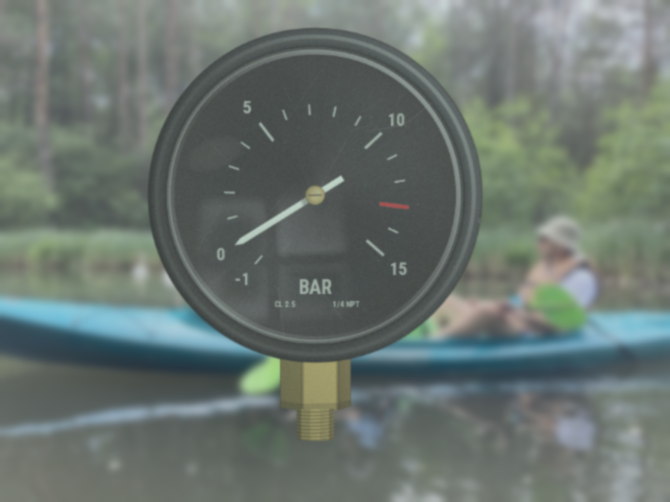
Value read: 0 bar
